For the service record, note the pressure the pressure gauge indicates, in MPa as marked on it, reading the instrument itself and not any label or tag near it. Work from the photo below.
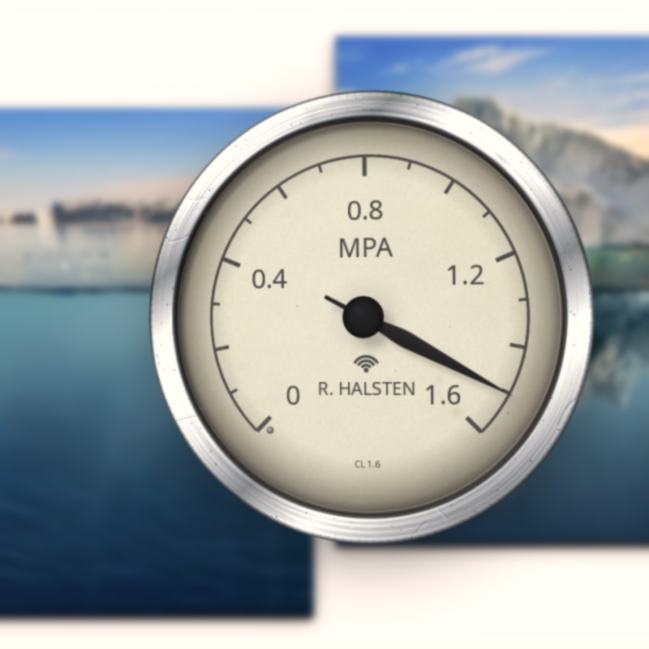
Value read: 1.5 MPa
